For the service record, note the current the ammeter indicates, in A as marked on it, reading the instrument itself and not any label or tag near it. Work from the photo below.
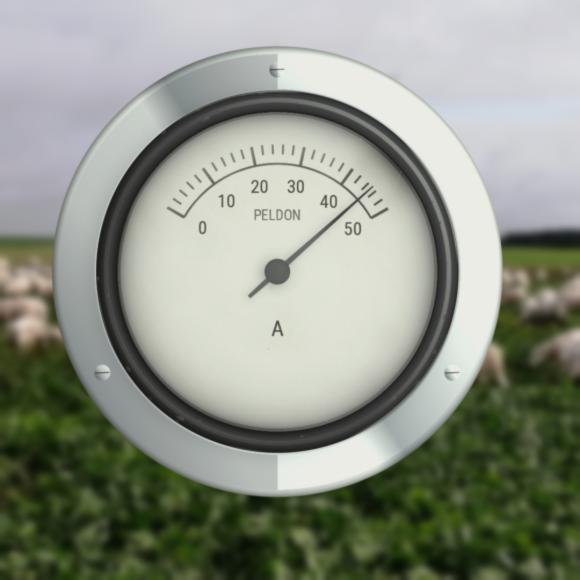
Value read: 45 A
